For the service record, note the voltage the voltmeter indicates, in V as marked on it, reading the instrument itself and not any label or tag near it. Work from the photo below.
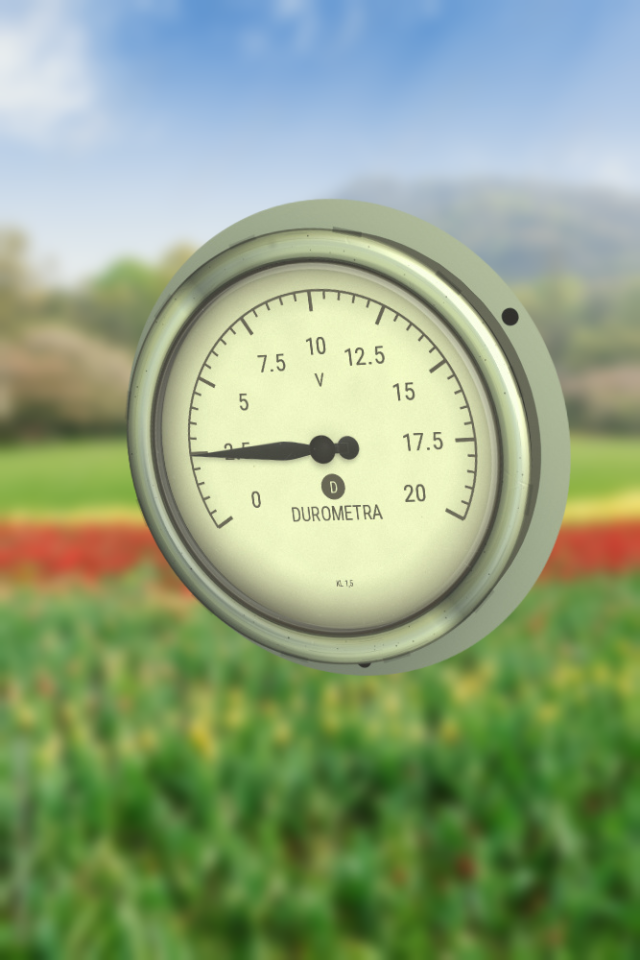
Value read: 2.5 V
